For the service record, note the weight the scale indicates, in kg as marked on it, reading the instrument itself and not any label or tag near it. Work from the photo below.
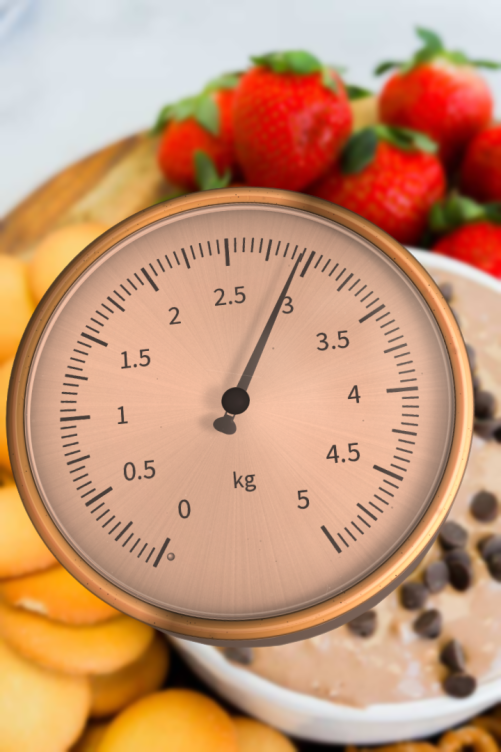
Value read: 2.95 kg
